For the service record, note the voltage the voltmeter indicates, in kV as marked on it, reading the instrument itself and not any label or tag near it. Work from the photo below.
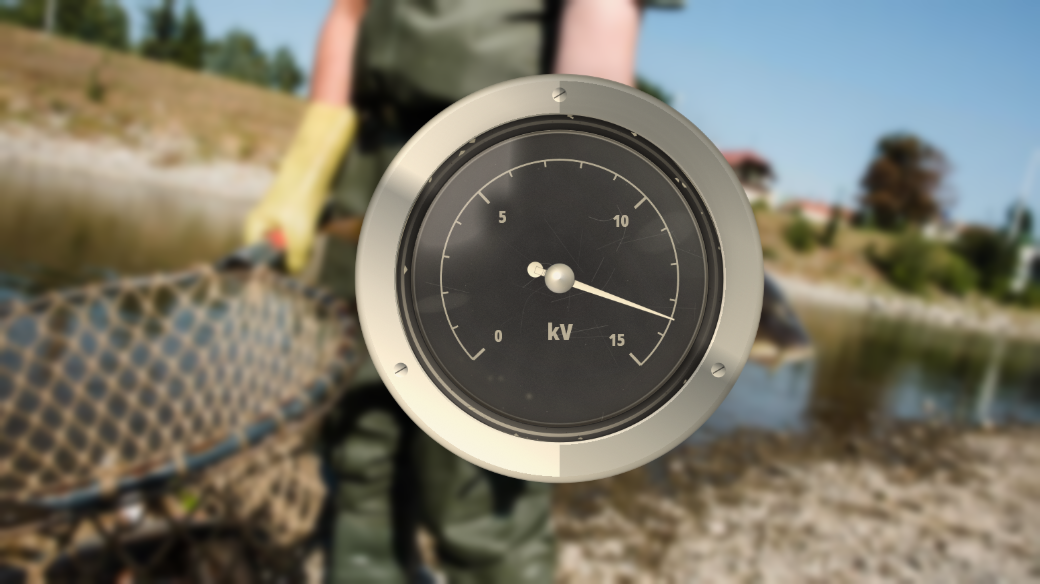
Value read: 13.5 kV
